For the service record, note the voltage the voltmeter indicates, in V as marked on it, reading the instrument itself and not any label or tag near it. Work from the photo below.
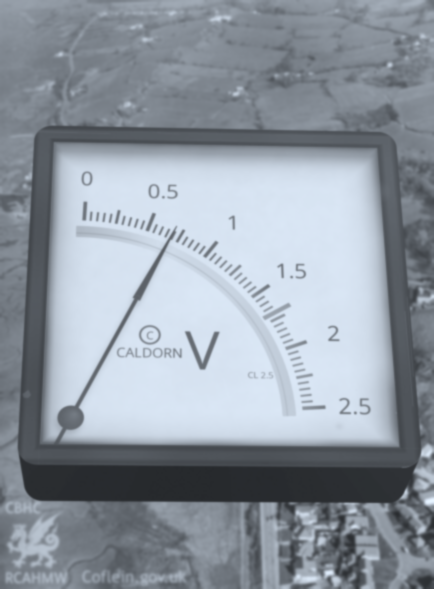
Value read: 0.7 V
